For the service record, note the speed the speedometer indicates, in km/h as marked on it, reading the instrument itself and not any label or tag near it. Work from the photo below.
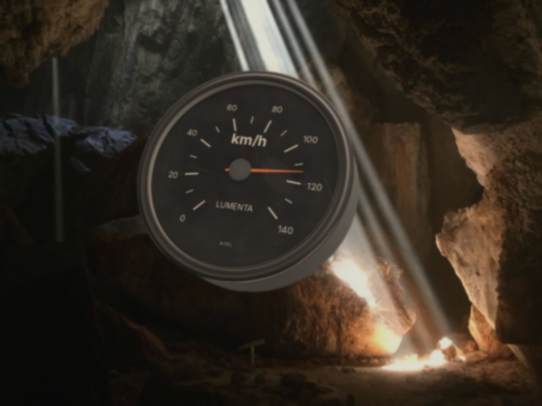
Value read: 115 km/h
